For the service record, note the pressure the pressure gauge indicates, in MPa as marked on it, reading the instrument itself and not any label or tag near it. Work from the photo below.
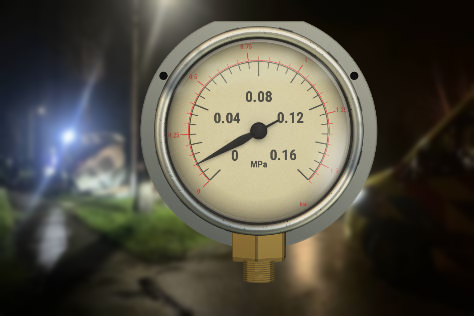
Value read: 0.01 MPa
